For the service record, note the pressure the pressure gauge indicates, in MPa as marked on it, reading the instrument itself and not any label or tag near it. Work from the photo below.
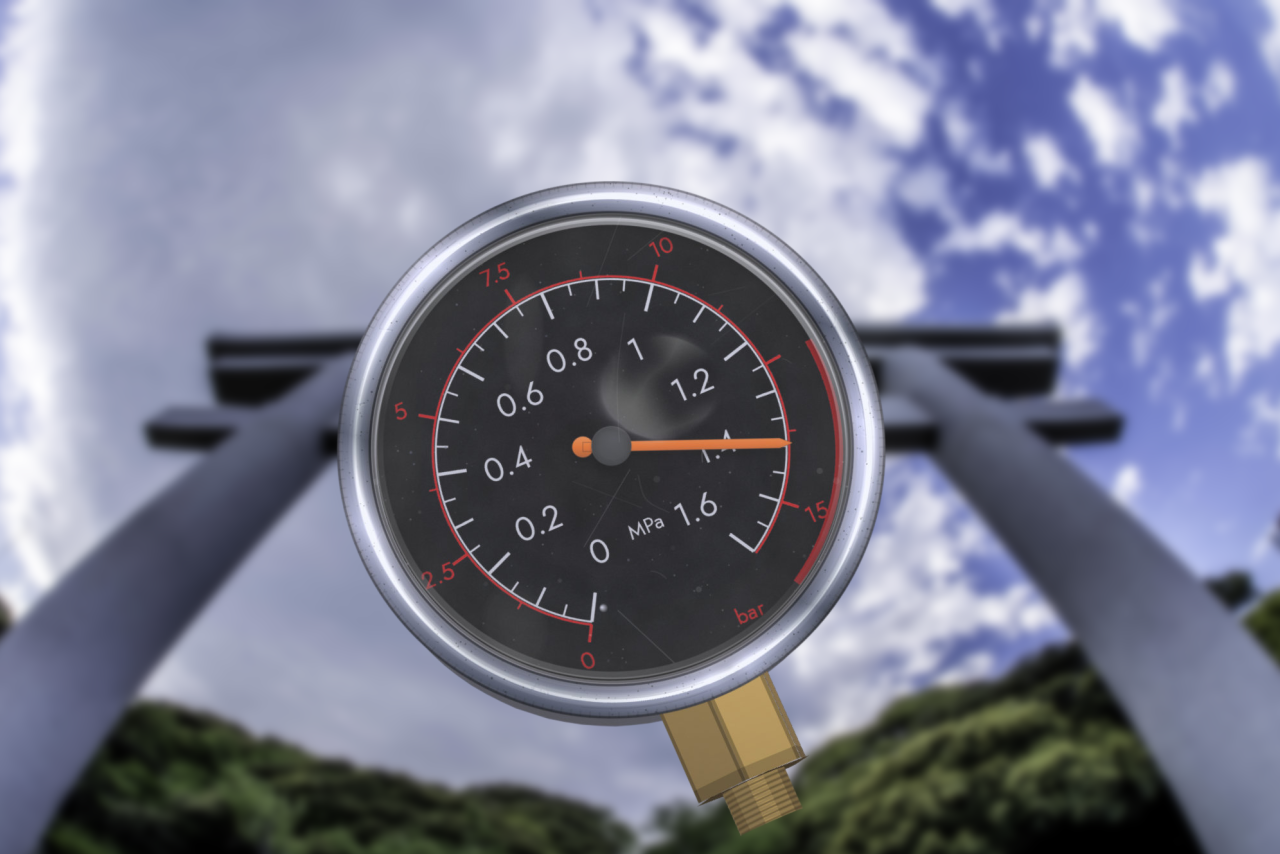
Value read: 1.4 MPa
